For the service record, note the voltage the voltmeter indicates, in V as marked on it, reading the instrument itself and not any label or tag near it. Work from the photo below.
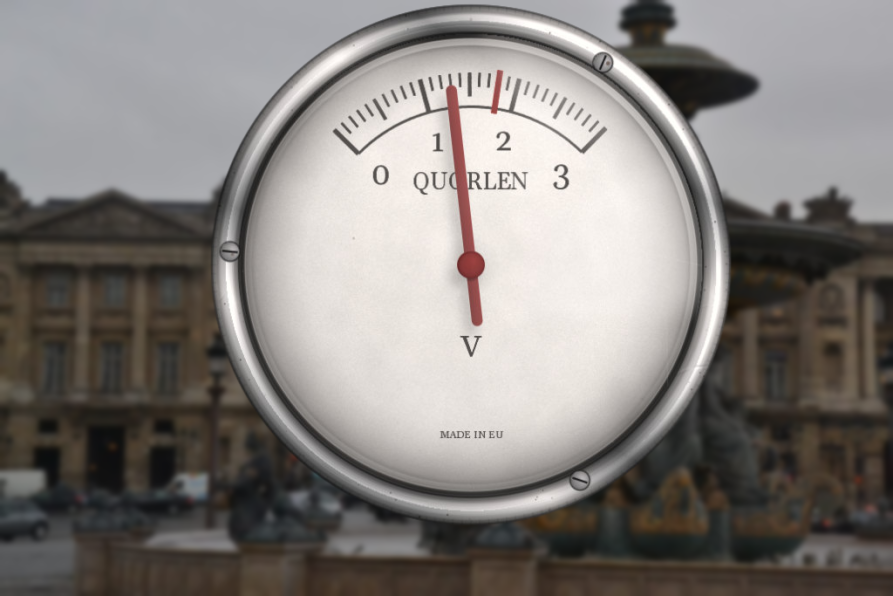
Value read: 1.3 V
